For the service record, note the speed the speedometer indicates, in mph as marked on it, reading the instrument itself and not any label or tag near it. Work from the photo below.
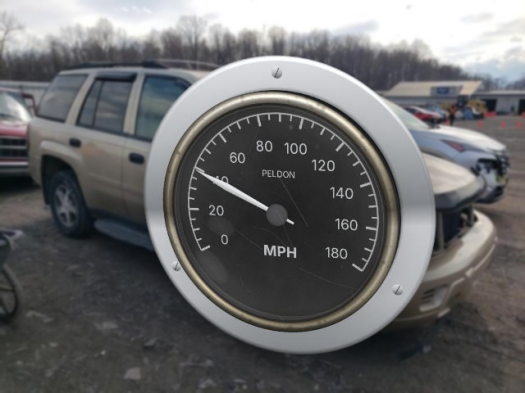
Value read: 40 mph
